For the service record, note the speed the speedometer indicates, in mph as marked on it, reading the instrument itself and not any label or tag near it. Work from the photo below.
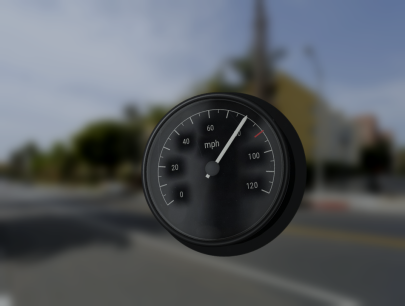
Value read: 80 mph
